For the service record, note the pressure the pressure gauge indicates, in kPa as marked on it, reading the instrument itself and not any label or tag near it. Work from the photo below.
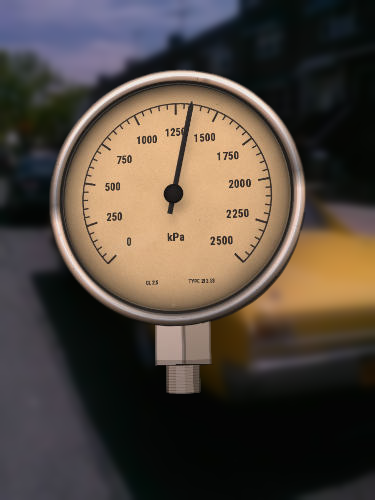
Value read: 1350 kPa
